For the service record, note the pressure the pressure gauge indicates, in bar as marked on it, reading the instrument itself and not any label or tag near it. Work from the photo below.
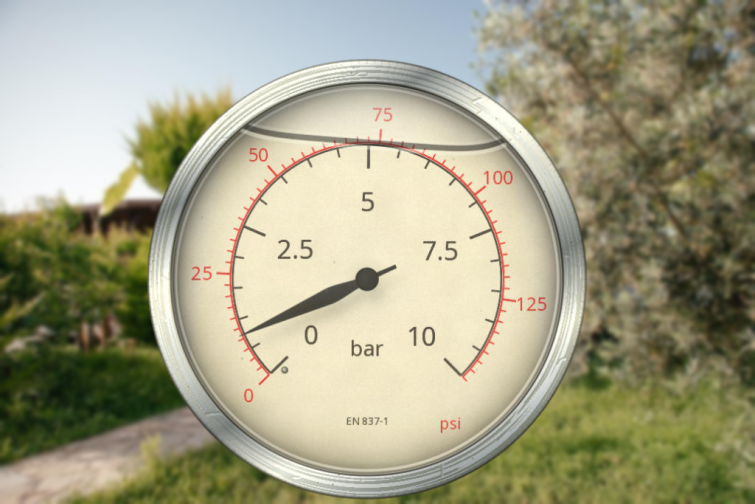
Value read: 0.75 bar
